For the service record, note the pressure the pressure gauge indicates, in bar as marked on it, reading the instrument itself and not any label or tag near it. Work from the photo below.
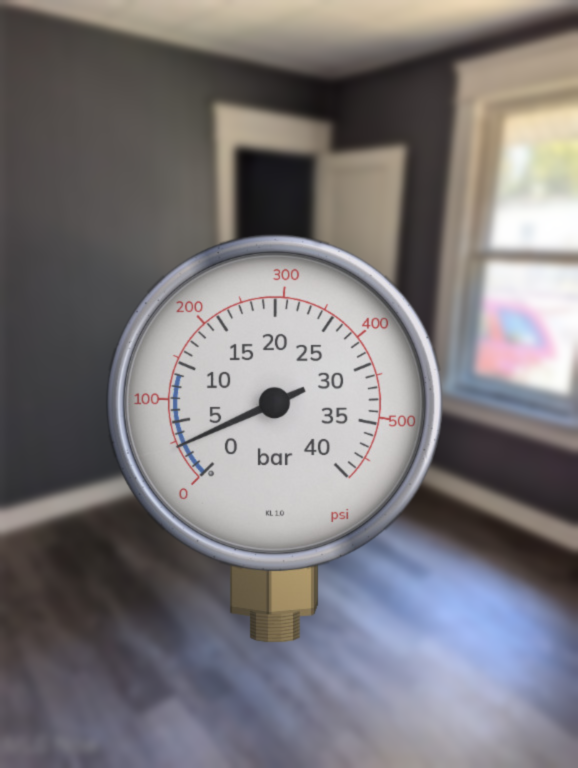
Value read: 3 bar
